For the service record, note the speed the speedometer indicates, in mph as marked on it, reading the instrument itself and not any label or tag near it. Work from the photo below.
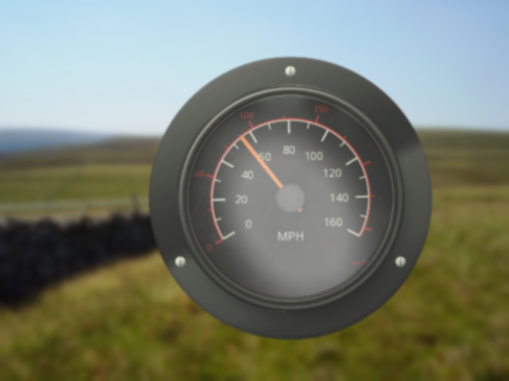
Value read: 55 mph
